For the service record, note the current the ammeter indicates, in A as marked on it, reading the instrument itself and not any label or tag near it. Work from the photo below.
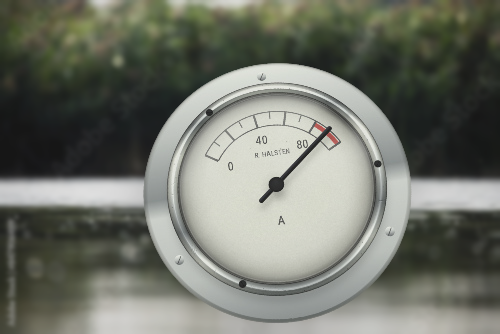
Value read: 90 A
